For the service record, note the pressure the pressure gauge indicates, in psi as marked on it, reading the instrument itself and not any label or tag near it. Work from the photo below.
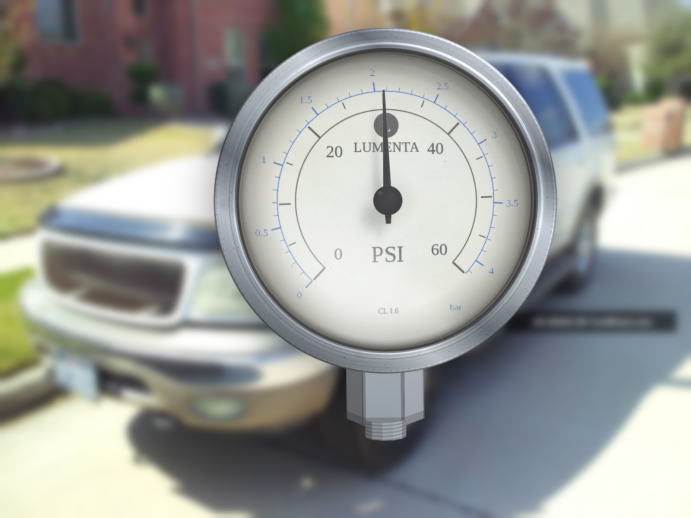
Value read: 30 psi
